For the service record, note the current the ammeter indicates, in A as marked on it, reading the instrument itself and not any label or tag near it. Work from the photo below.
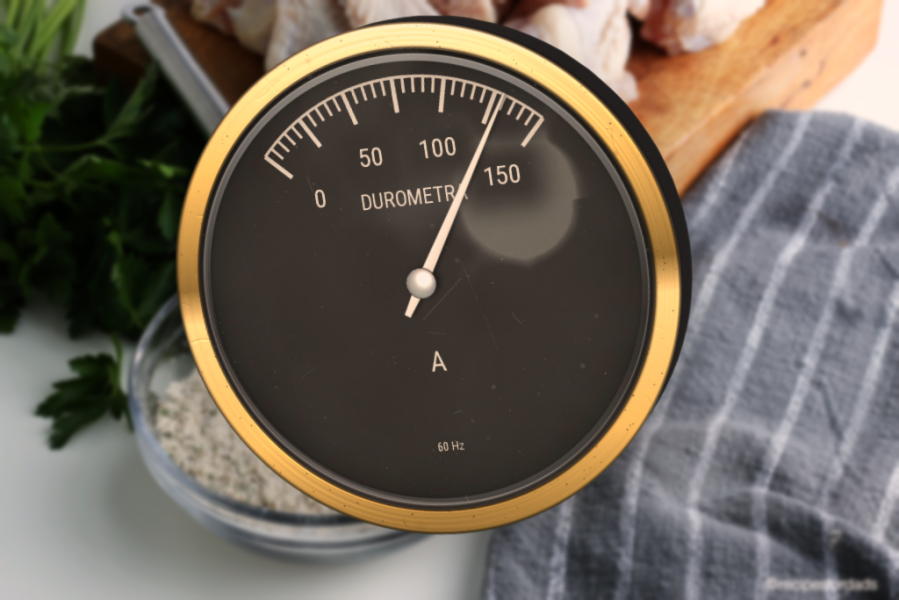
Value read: 130 A
